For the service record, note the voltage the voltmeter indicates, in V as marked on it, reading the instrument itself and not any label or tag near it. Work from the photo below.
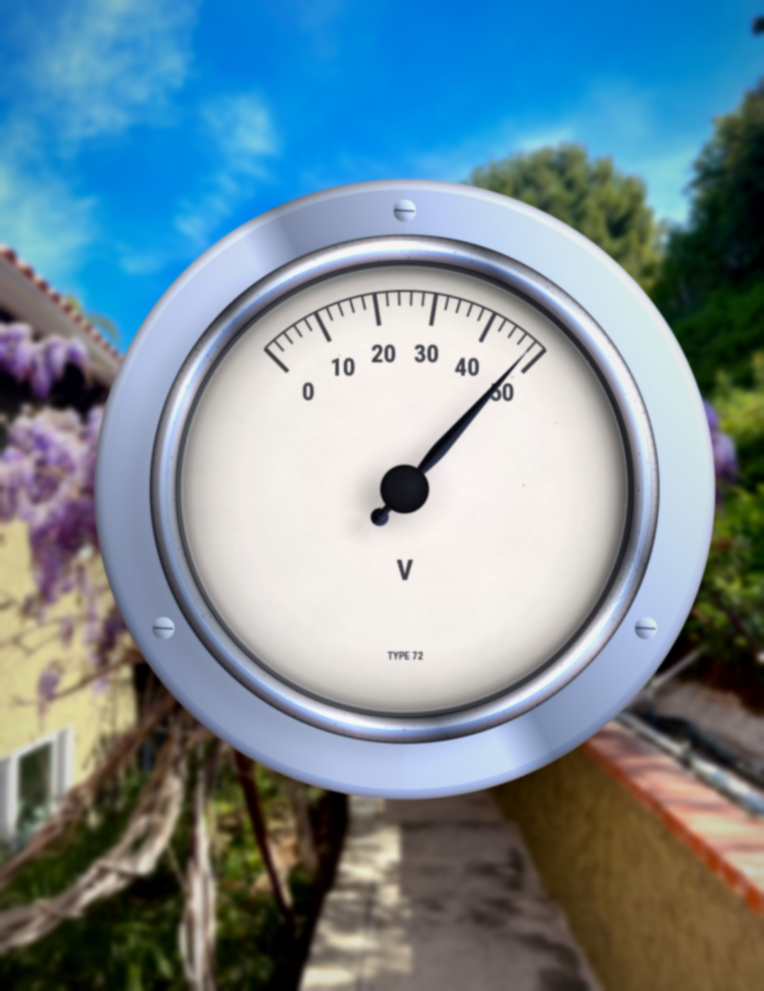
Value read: 48 V
